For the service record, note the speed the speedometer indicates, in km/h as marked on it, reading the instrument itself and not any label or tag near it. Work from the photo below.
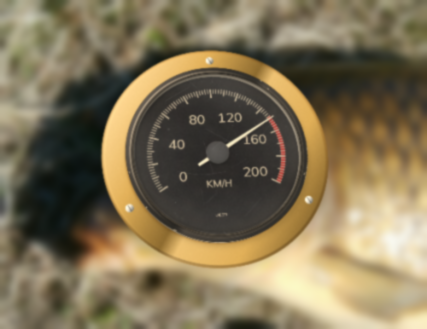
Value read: 150 km/h
